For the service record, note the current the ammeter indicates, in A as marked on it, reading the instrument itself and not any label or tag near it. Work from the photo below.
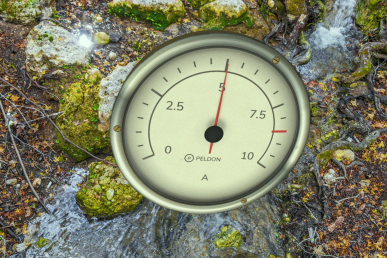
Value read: 5 A
